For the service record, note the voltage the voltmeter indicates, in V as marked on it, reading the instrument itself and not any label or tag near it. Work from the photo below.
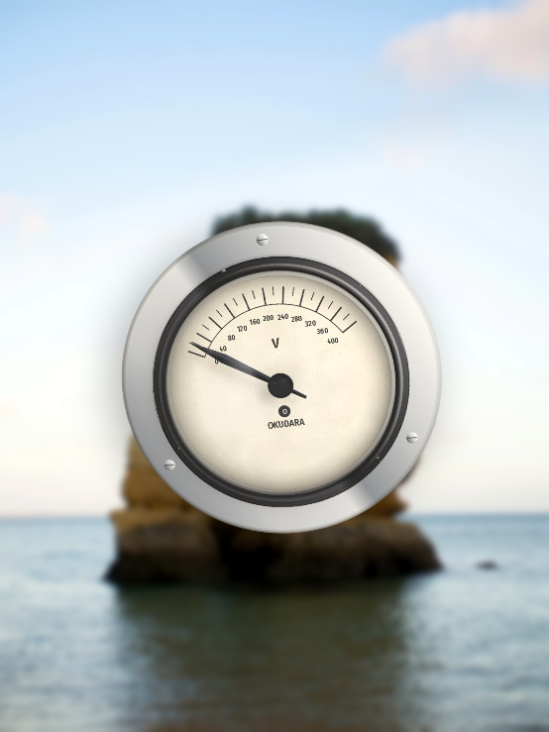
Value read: 20 V
